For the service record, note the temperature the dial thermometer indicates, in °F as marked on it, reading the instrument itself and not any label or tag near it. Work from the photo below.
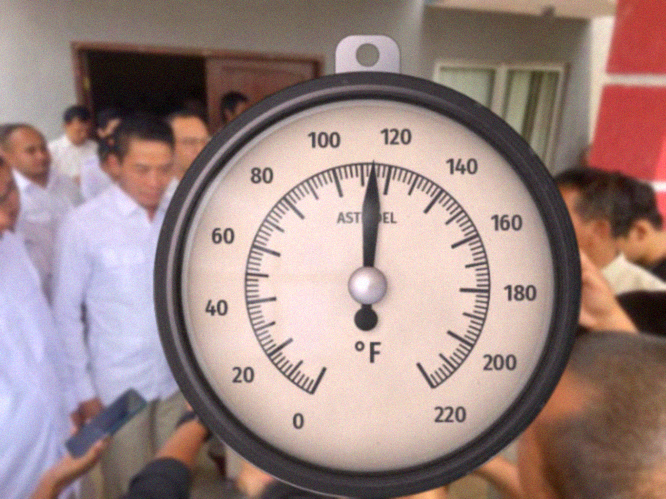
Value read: 114 °F
